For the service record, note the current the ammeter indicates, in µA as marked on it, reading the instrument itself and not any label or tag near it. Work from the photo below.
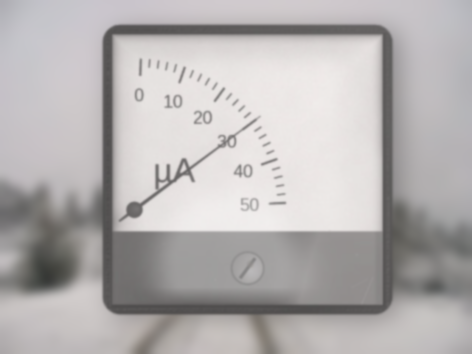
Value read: 30 µA
